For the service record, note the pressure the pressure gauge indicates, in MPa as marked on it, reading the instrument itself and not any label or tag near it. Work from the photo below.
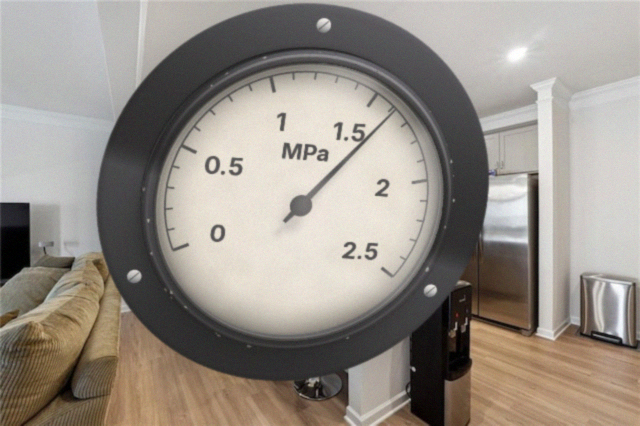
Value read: 1.6 MPa
